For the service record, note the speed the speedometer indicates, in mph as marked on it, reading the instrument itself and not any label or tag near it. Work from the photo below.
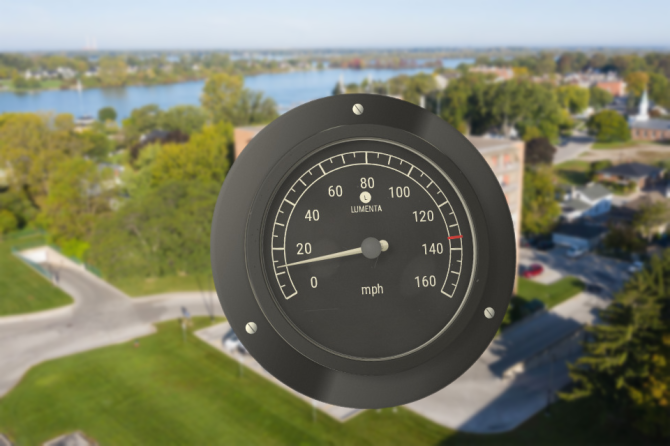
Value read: 12.5 mph
